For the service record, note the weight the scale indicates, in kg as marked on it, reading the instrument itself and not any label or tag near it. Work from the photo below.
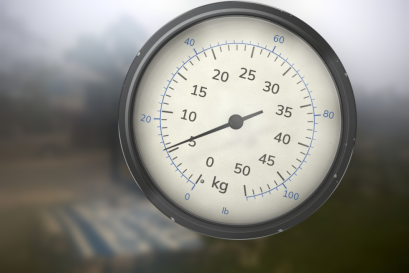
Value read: 5.5 kg
